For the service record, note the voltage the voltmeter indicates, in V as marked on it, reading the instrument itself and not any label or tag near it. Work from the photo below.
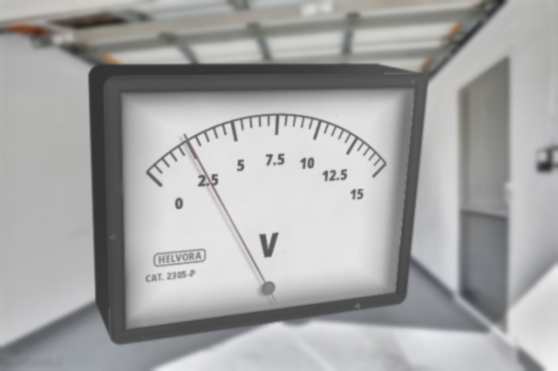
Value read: 2.5 V
